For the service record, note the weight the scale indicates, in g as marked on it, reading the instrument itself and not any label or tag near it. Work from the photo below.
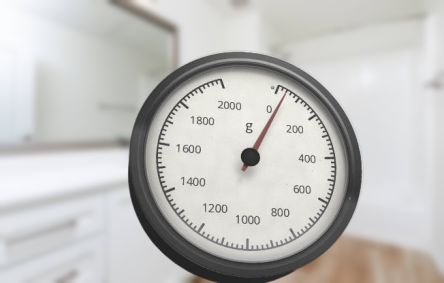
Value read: 40 g
